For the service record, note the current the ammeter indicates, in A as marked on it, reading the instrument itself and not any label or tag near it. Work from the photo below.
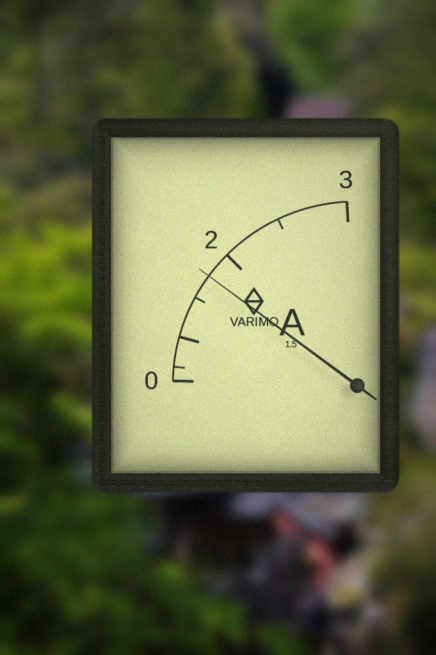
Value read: 1.75 A
